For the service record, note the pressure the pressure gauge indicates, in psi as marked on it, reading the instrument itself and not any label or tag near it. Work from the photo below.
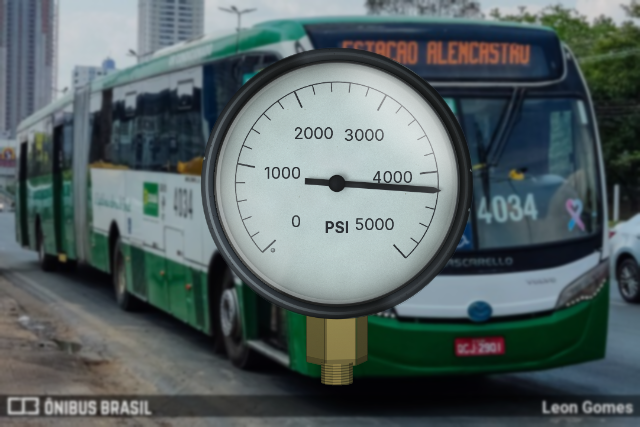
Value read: 4200 psi
